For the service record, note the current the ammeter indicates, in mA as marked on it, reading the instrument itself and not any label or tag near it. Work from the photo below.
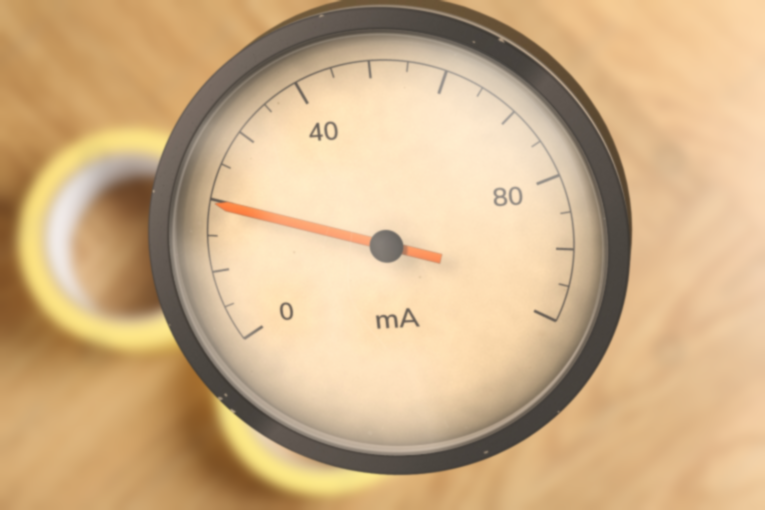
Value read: 20 mA
